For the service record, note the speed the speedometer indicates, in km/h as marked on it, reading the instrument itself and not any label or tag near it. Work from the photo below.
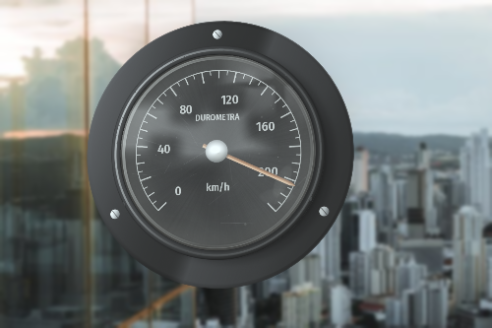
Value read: 202.5 km/h
